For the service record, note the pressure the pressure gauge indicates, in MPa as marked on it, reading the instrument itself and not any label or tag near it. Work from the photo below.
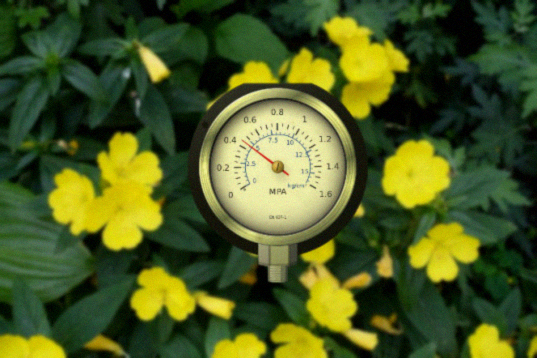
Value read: 0.45 MPa
